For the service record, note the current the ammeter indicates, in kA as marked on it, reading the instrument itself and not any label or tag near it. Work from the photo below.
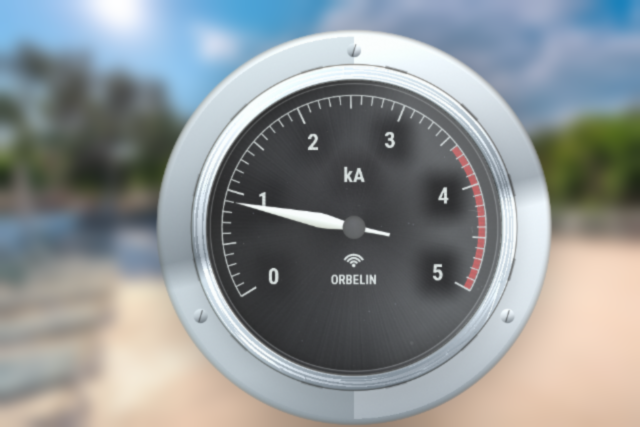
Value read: 0.9 kA
